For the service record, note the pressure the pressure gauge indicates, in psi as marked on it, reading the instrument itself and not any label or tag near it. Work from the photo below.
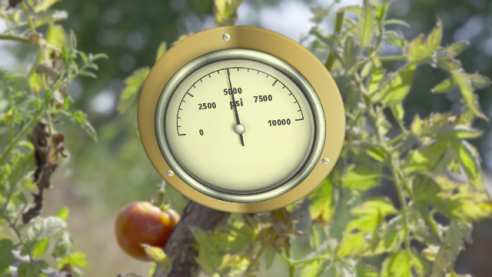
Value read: 5000 psi
